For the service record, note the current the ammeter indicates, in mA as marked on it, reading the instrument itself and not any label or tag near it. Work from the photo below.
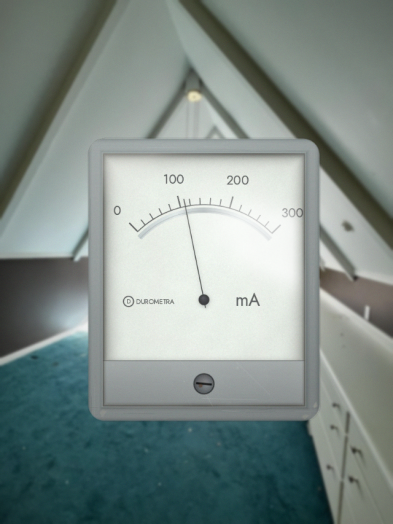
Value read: 110 mA
